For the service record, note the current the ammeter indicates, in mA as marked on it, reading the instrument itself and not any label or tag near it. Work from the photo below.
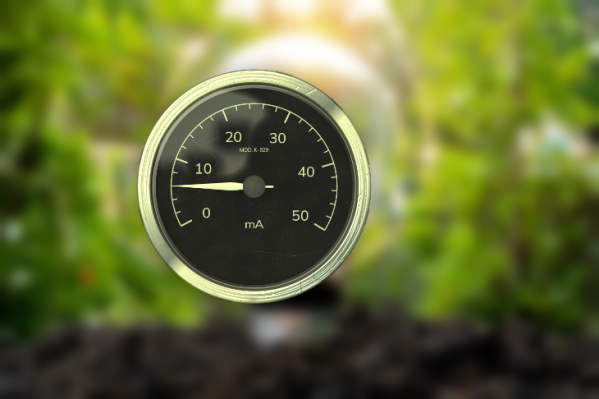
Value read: 6 mA
